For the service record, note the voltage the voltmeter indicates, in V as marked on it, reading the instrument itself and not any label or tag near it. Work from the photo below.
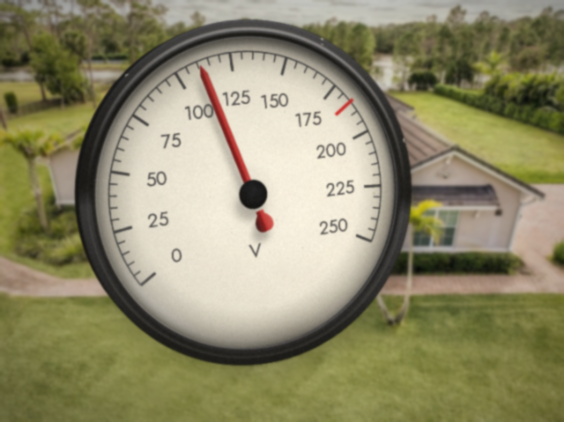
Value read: 110 V
